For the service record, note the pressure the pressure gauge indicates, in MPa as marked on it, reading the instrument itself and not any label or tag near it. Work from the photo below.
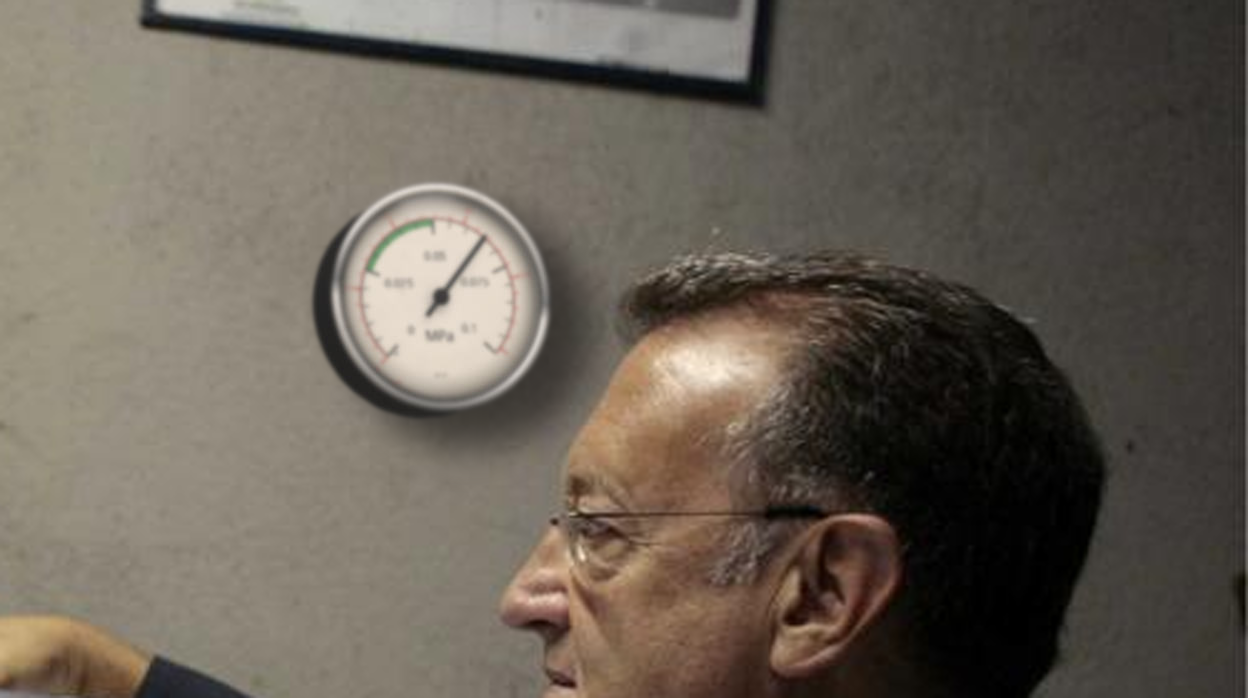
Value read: 0.065 MPa
